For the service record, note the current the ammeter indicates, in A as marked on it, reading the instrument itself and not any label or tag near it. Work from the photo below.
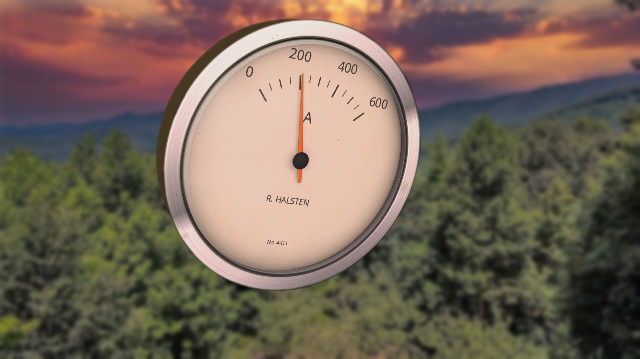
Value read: 200 A
